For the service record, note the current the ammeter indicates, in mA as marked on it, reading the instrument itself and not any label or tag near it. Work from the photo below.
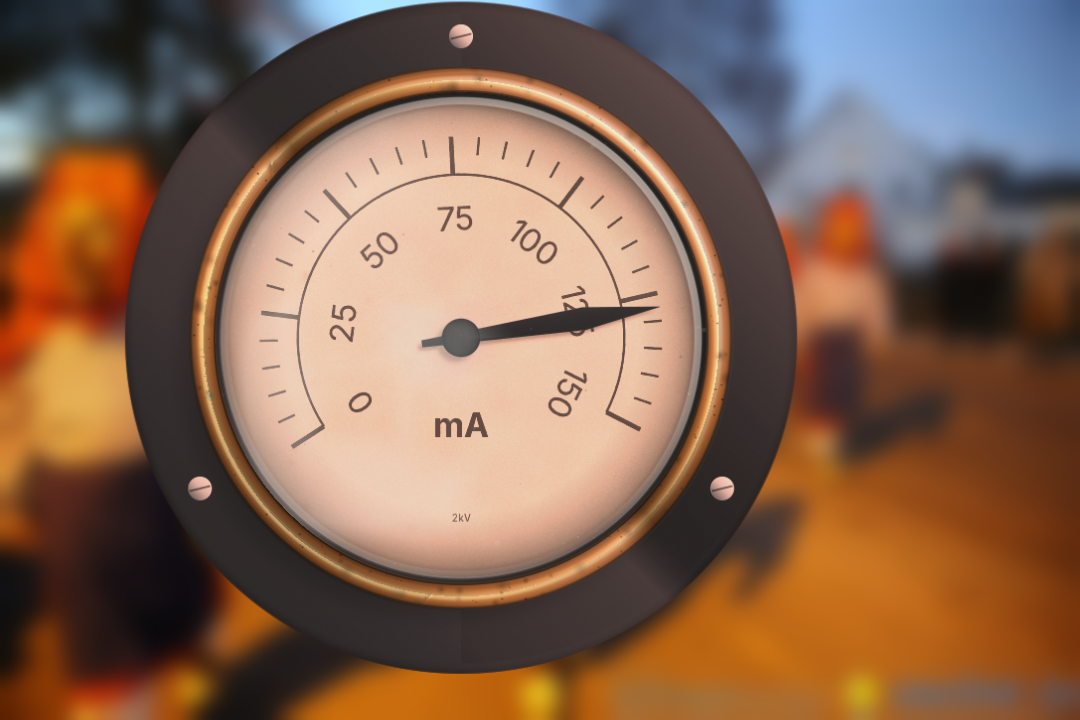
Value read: 127.5 mA
